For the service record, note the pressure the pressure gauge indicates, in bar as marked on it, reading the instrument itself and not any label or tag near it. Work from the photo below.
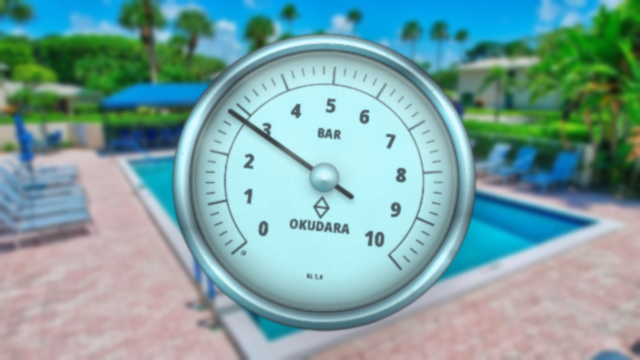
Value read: 2.8 bar
